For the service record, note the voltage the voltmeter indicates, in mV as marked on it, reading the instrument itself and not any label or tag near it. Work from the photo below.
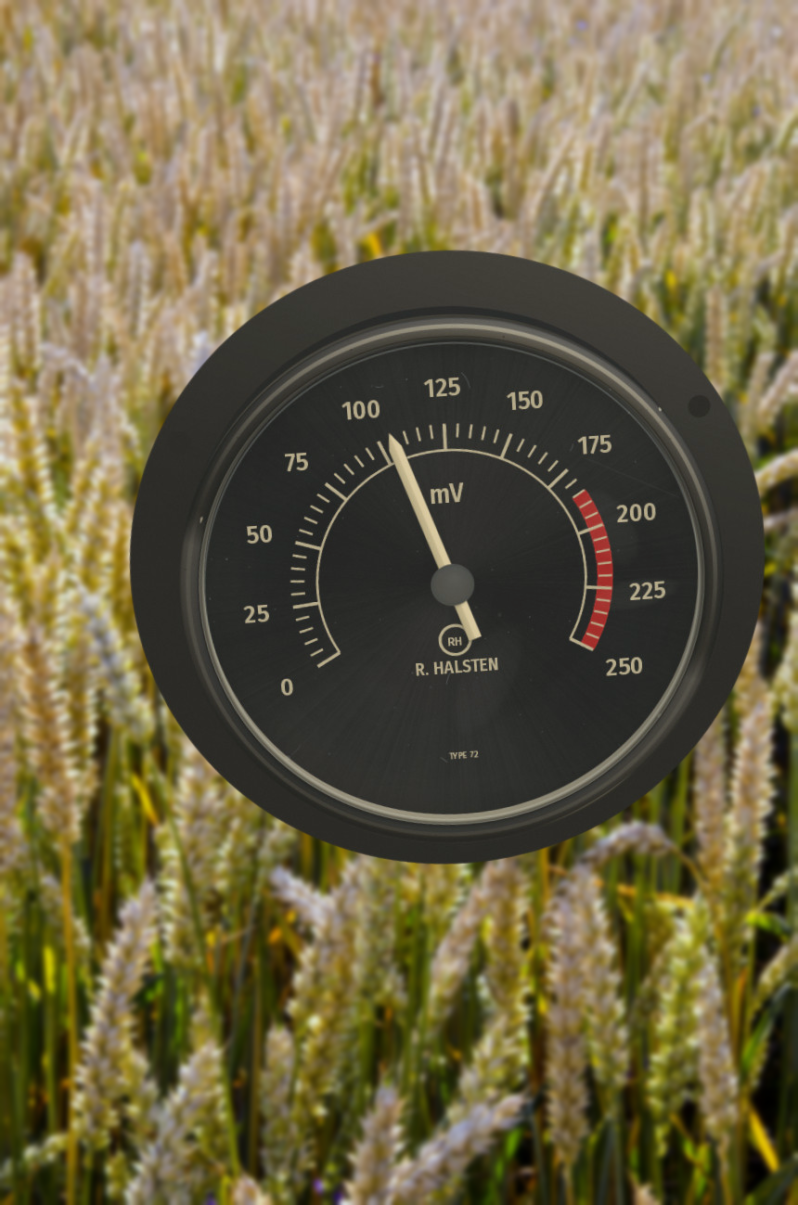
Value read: 105 mV
